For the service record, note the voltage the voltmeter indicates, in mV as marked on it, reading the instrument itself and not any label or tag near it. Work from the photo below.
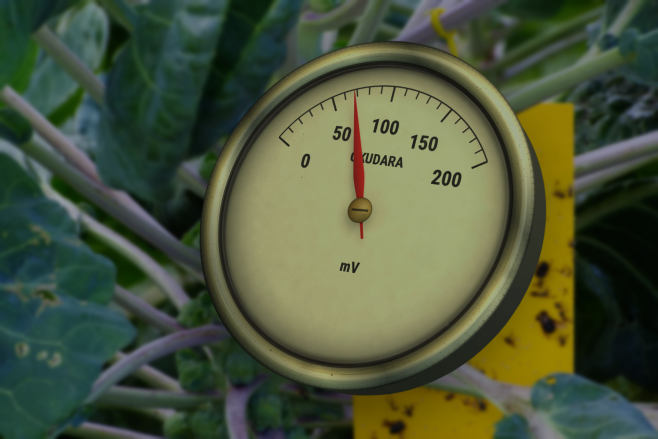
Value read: 70 mV
